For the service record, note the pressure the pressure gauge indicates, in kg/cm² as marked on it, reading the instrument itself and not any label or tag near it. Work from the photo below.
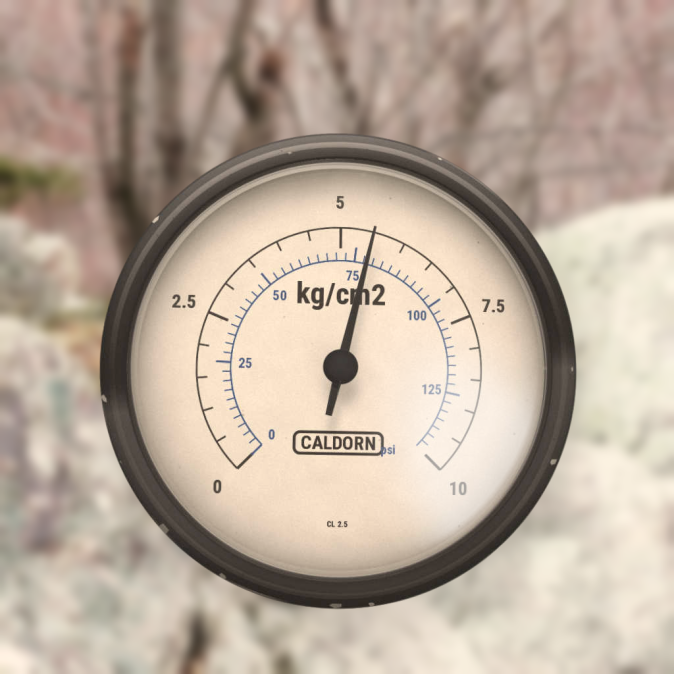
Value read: 5.5 kg/cm²
